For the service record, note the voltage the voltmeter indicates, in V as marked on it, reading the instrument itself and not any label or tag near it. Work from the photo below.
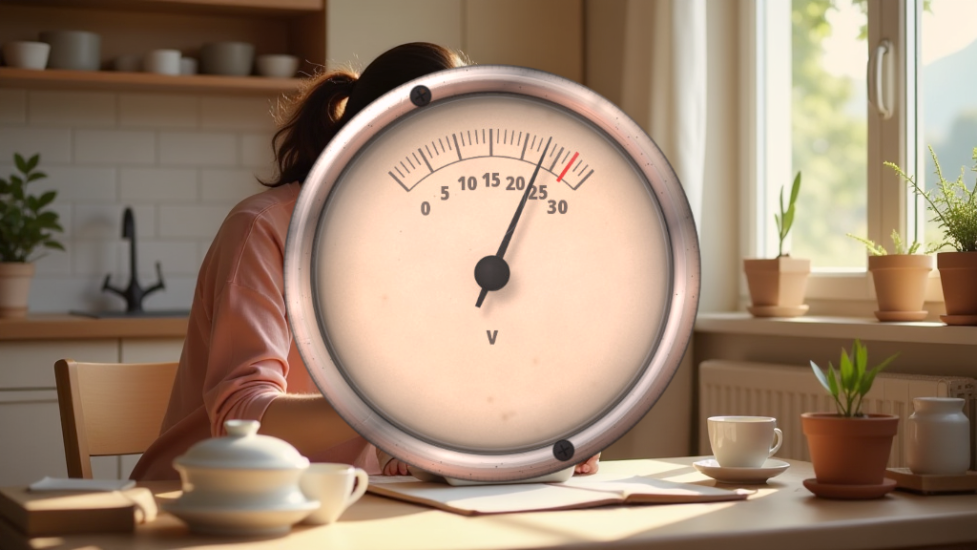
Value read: 23 V
